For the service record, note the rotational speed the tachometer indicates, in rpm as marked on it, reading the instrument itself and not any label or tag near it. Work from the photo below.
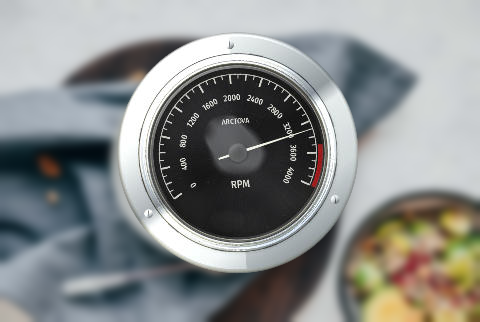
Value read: 3300 rpm
